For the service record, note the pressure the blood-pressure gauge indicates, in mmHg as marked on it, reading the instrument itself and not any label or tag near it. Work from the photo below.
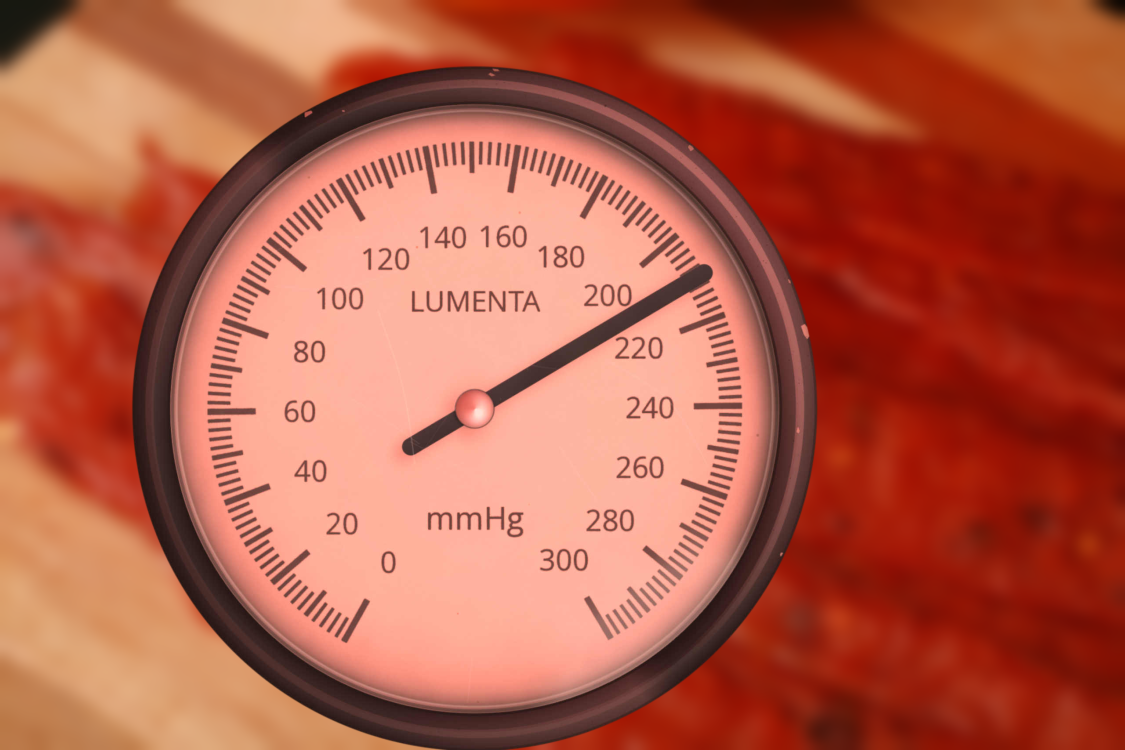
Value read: 210 mmHg
